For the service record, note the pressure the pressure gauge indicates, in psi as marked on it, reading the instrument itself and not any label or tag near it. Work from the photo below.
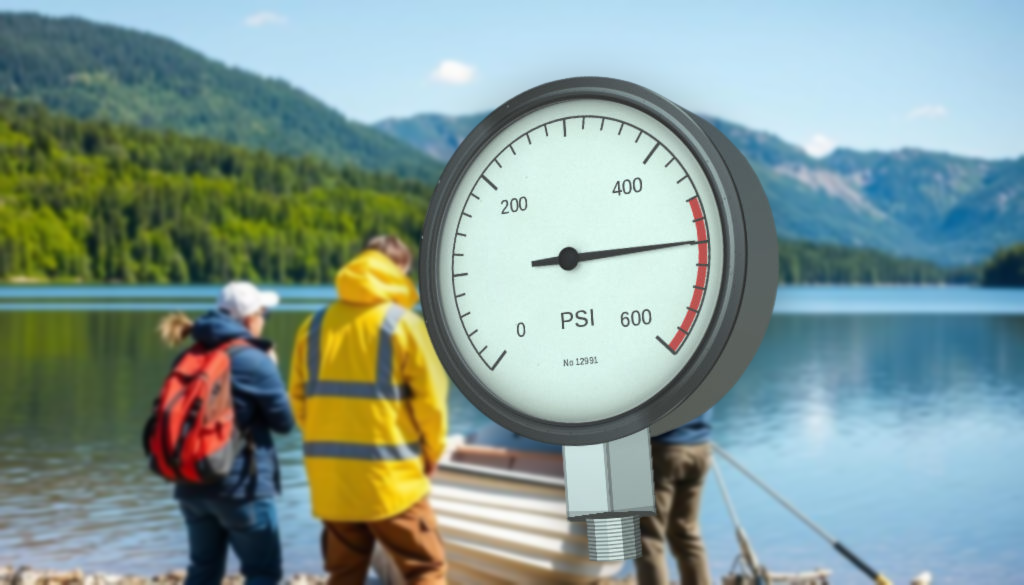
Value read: 500 psi
